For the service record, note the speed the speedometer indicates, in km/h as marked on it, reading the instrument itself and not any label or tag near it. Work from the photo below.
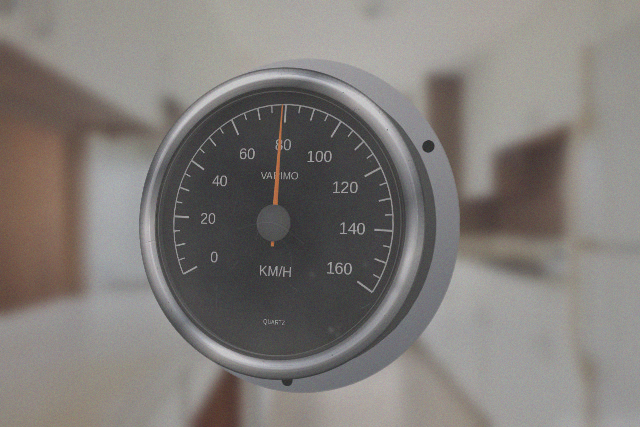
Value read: 80 km/h
